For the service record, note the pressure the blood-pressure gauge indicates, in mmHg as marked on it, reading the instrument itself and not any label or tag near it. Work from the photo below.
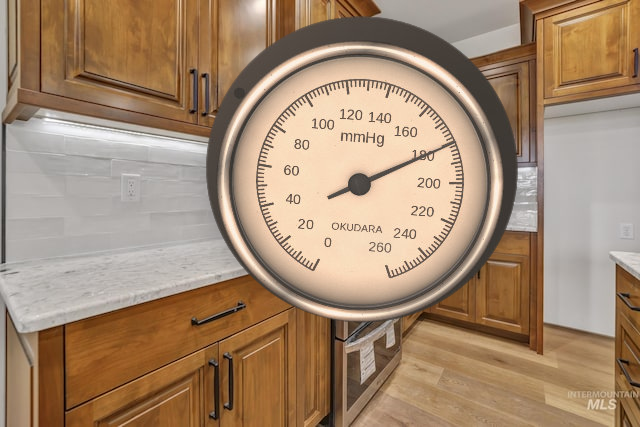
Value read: 180 mmHg
